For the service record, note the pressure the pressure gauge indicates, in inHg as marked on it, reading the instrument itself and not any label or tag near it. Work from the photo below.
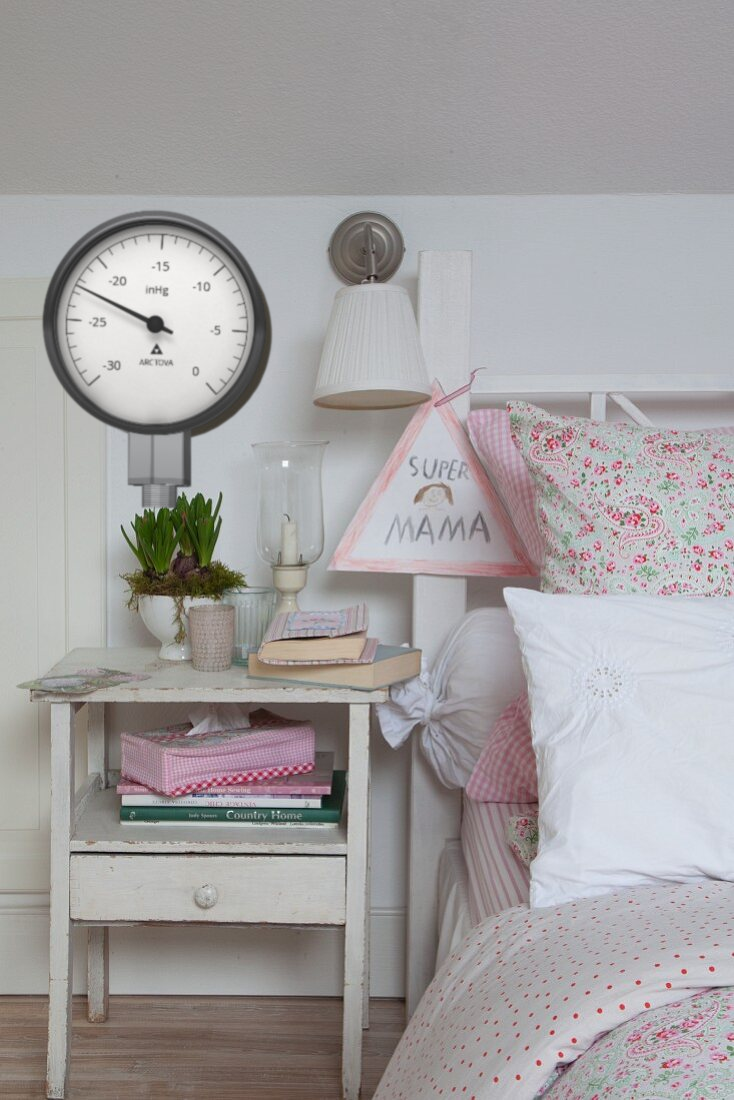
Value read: -22.5 inHg
